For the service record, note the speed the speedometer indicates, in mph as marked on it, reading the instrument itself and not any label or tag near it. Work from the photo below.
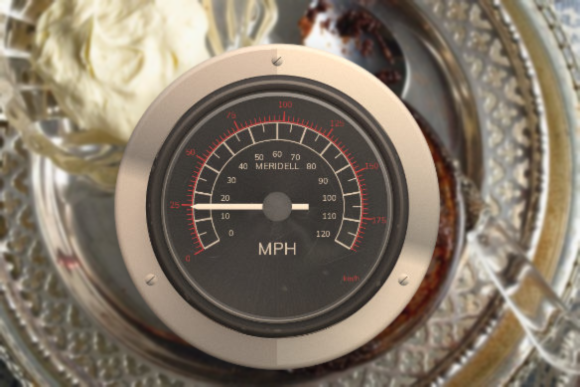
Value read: 15 mph
